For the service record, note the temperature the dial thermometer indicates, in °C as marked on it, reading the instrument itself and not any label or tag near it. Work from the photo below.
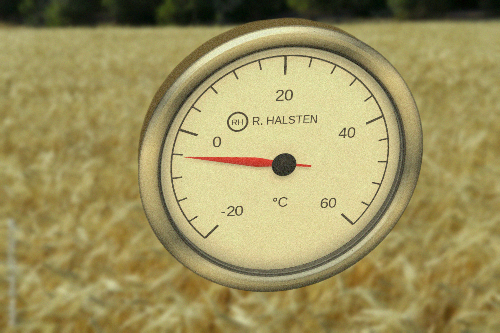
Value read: -4 °C
